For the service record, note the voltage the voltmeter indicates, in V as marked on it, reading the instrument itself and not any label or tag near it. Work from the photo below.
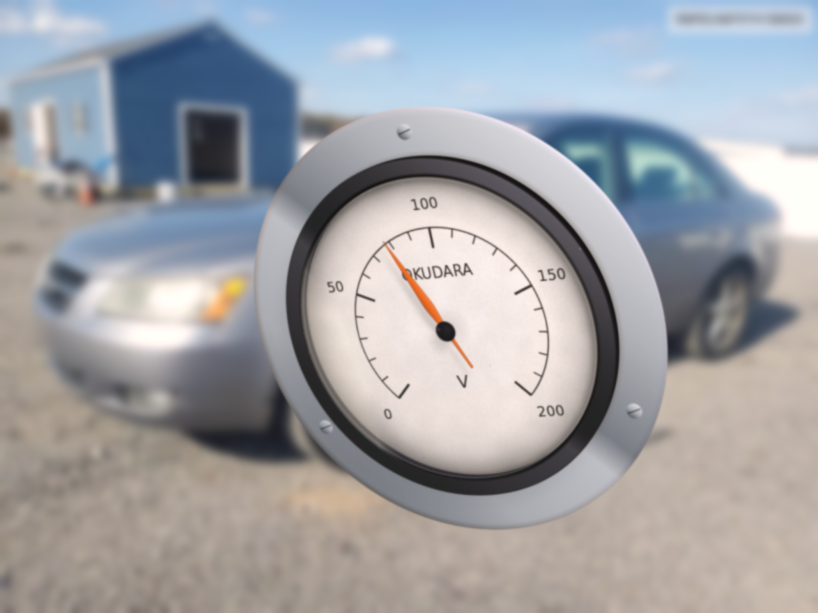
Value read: 80 V
